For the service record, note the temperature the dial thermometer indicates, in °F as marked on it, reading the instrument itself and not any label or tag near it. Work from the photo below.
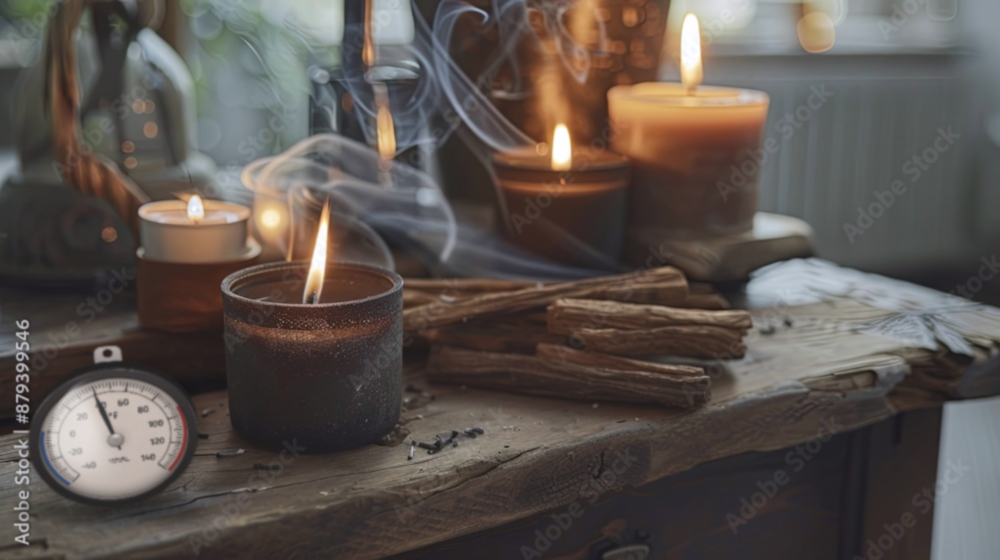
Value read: 40 °F
